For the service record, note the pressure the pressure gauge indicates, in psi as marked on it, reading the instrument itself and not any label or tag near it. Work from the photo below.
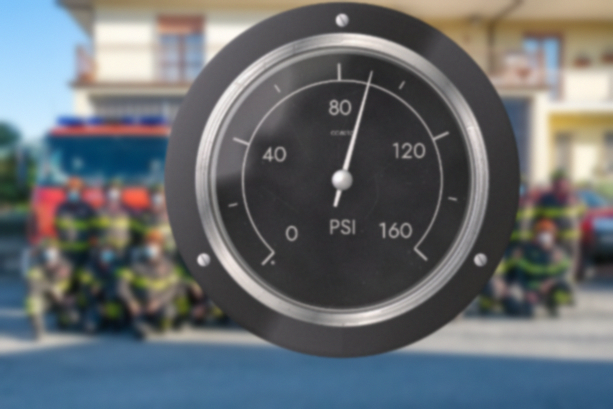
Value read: 90 psi
